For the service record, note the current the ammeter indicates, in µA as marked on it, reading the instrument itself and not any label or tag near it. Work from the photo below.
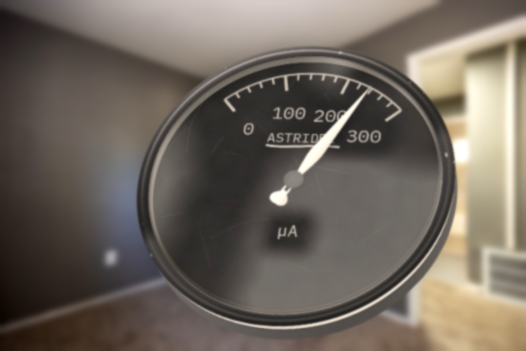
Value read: 240 µA
